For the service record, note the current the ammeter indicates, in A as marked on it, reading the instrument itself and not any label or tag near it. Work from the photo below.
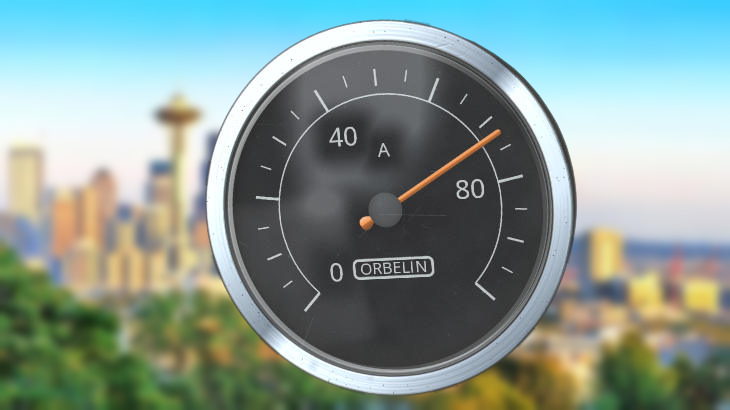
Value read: 72.5 A
